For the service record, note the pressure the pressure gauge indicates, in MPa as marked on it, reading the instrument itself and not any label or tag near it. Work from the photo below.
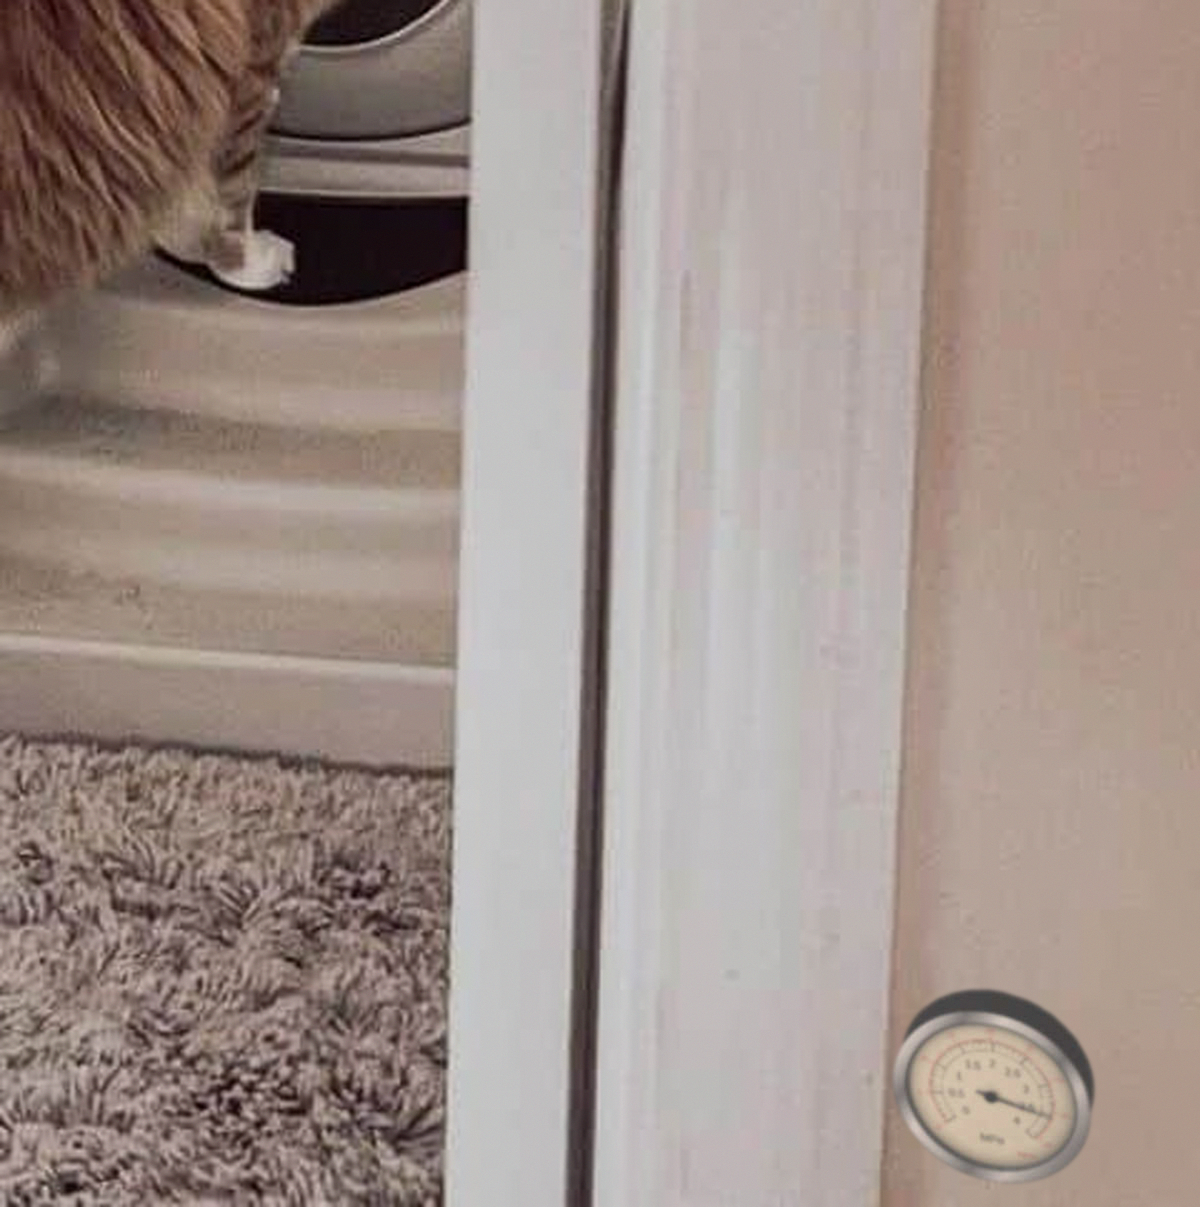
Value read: 3.5 MPa
